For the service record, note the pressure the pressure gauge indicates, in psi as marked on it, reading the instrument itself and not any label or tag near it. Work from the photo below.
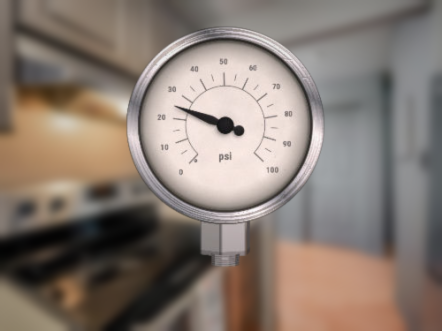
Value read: 25 psi
